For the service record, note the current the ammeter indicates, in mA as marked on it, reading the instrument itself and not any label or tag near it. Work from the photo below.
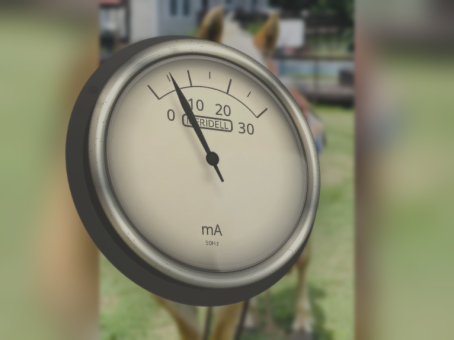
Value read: 5 mA
